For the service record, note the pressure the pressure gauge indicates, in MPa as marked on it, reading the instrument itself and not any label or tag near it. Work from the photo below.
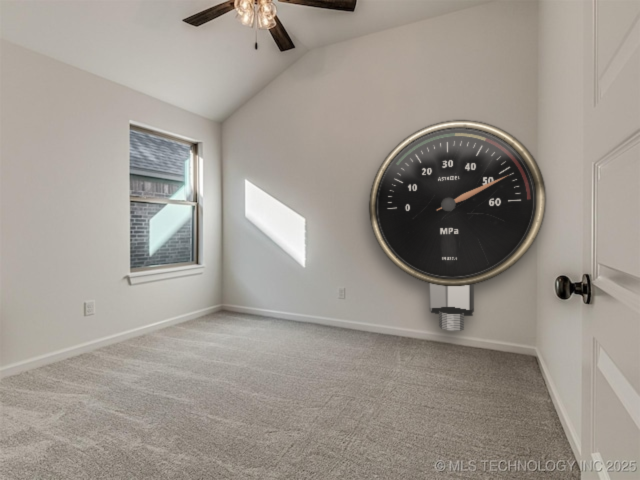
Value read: 52 MPa
